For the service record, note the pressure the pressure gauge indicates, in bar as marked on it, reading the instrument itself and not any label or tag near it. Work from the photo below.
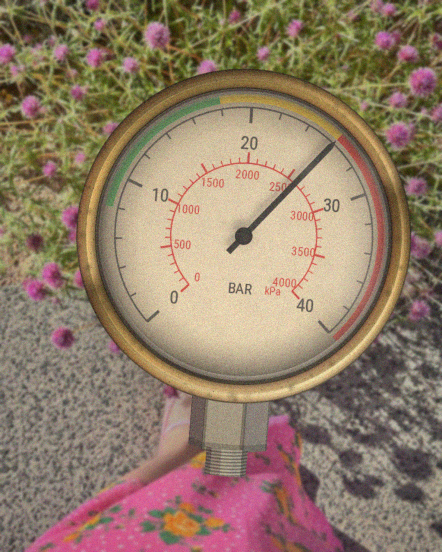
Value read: 26 bar
